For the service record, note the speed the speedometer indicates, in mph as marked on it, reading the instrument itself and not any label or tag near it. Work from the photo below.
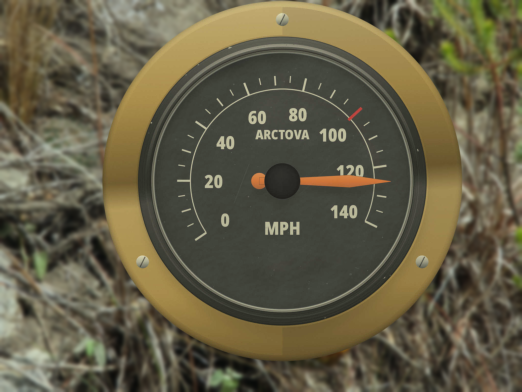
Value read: 125 mph
